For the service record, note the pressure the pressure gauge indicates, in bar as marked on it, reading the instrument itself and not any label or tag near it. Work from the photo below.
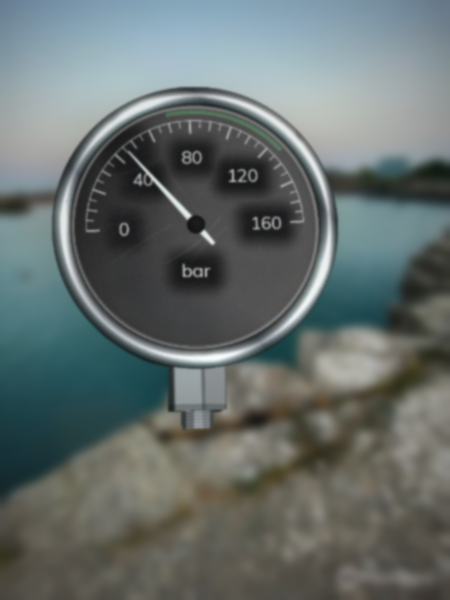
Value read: 45 bar
